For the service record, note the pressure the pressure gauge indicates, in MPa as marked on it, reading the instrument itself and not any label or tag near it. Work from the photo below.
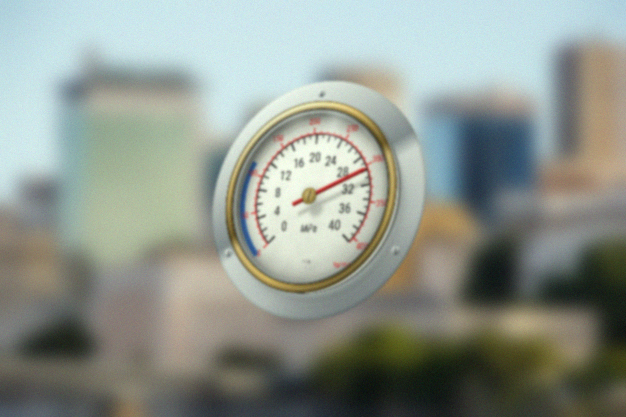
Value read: 30 MPa
